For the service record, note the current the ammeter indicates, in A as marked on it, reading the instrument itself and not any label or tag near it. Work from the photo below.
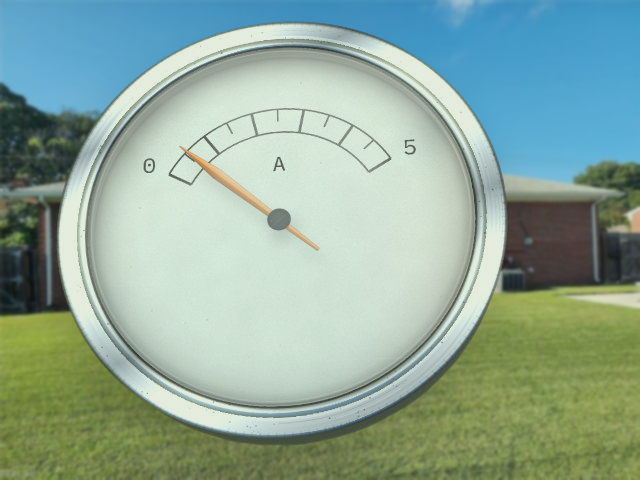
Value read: 0.5 A
